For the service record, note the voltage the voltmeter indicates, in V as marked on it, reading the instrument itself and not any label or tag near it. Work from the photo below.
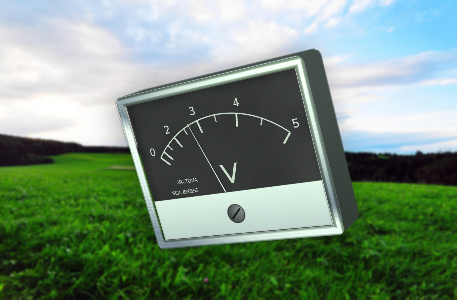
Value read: 2.75 V
